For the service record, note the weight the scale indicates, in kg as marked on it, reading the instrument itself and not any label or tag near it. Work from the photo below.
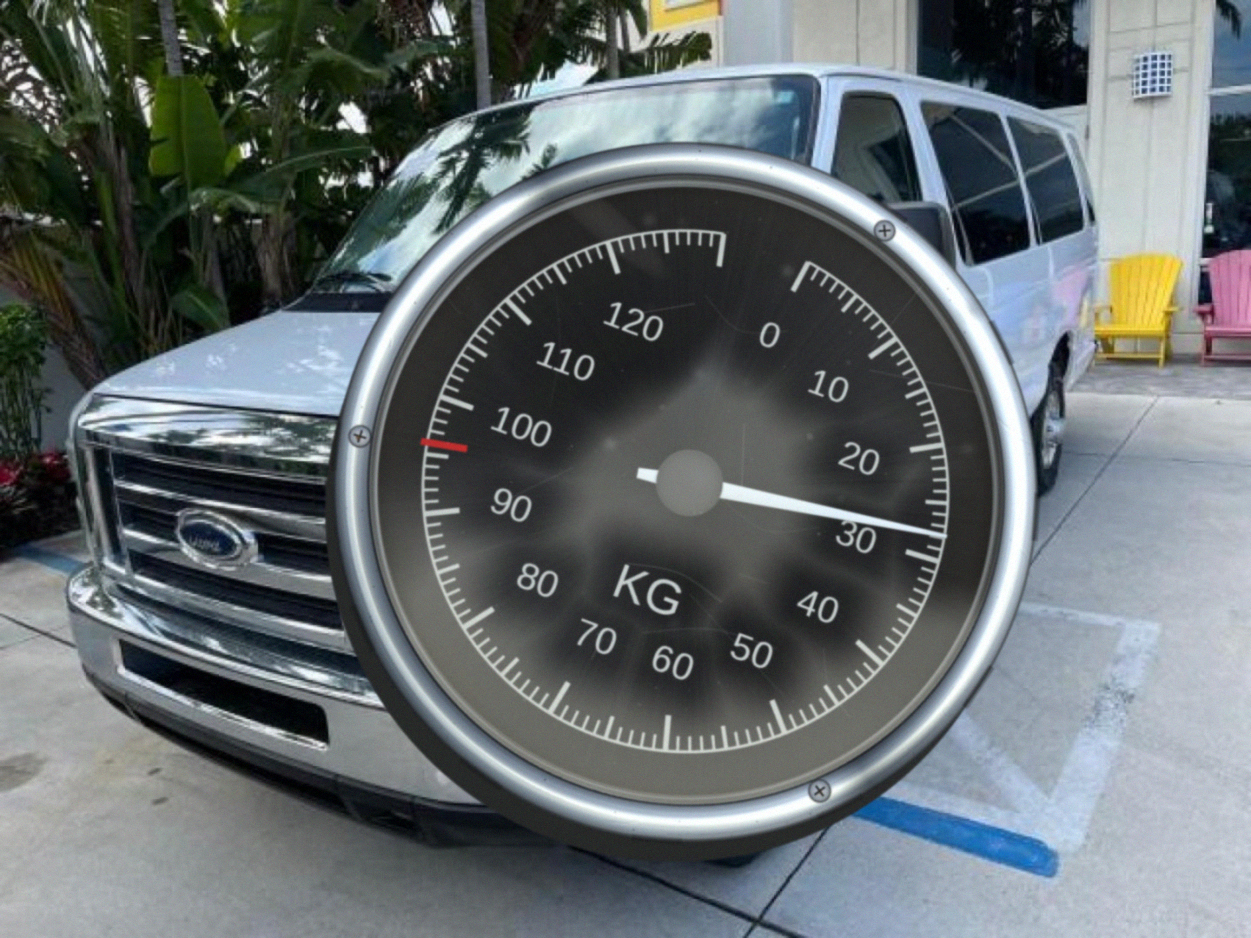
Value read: 28 kg
